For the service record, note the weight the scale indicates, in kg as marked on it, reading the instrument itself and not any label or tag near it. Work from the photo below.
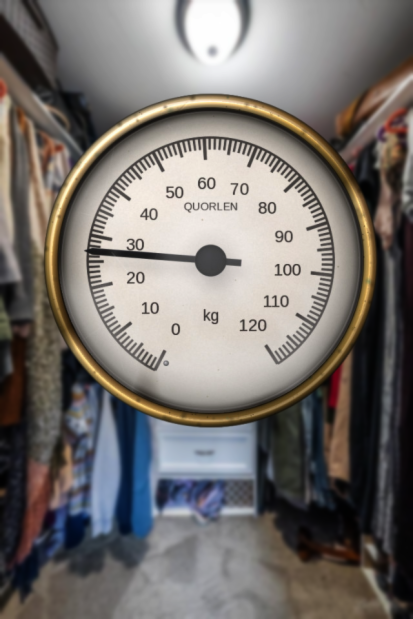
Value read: 27 kg
